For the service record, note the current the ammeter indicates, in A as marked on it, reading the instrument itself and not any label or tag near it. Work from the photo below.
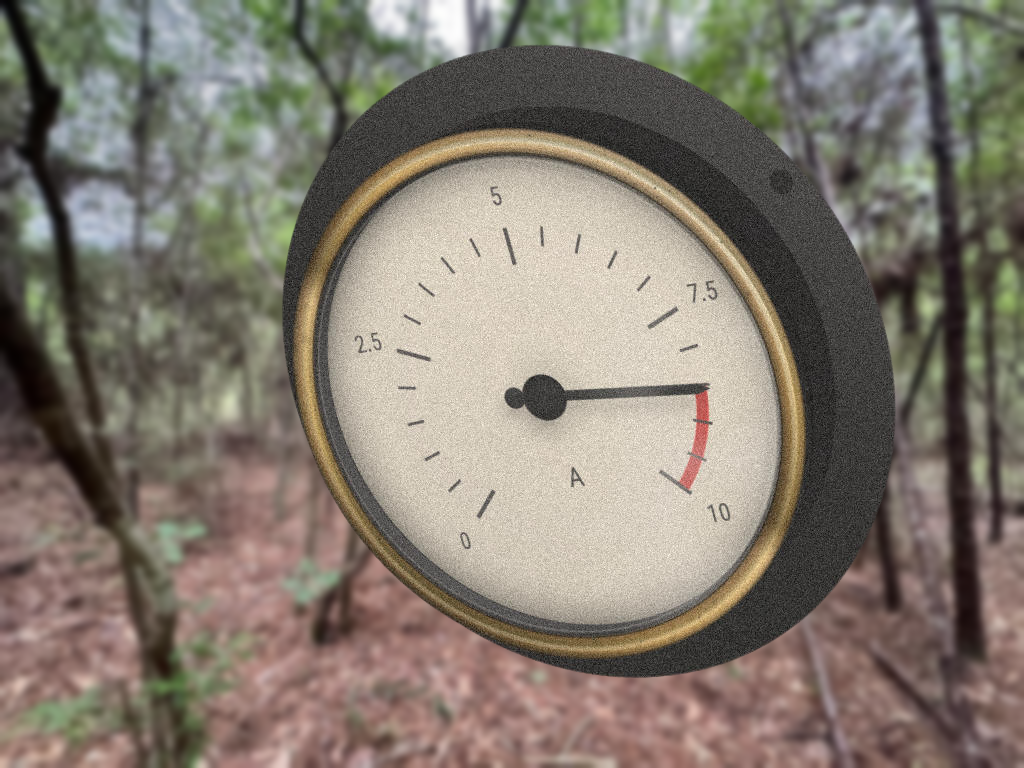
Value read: 8.5 A
